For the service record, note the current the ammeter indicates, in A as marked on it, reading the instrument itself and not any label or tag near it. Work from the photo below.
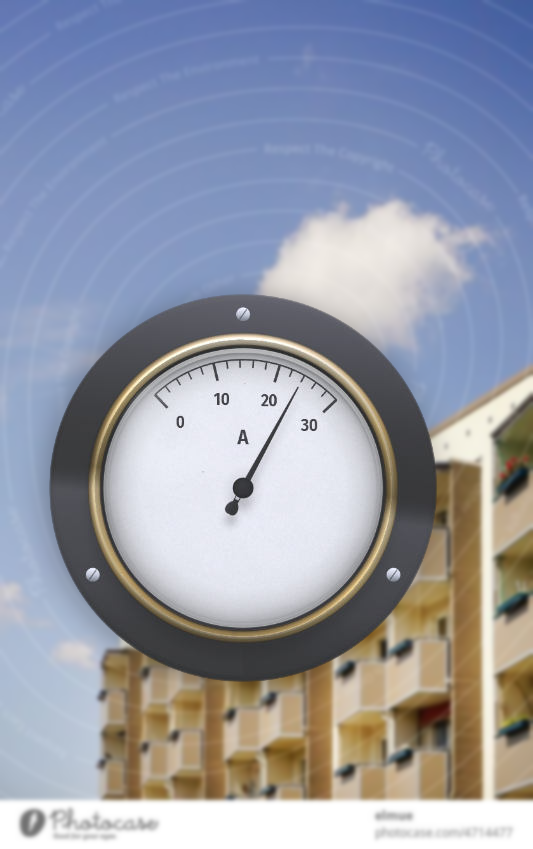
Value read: 24 A
